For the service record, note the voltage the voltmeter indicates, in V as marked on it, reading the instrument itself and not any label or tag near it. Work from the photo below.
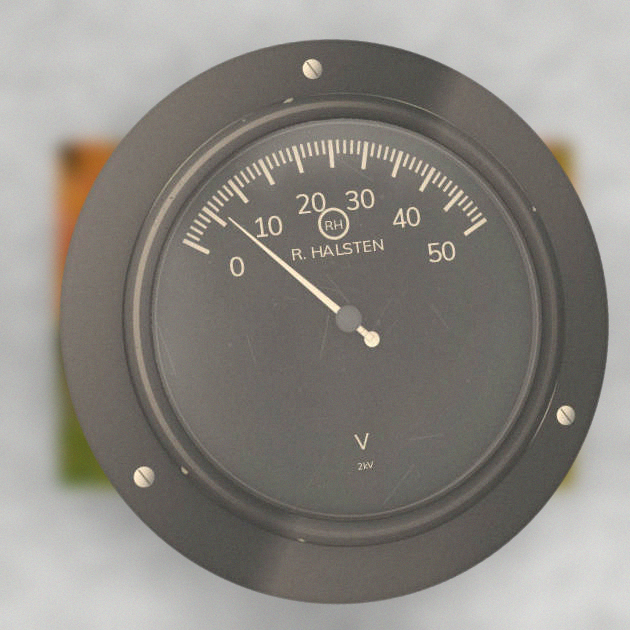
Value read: 6 V
